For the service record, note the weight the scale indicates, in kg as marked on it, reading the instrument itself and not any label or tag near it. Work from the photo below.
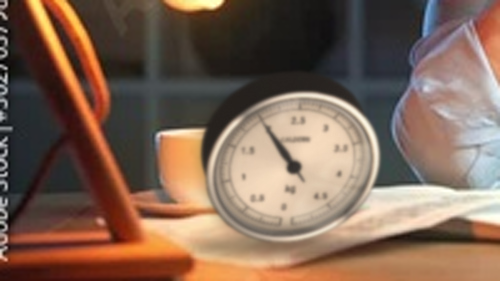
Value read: 2 kg
